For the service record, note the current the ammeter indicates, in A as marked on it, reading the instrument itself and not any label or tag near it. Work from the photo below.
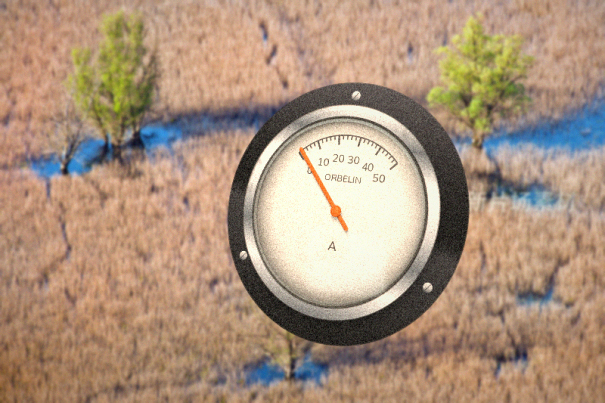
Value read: 2 A
